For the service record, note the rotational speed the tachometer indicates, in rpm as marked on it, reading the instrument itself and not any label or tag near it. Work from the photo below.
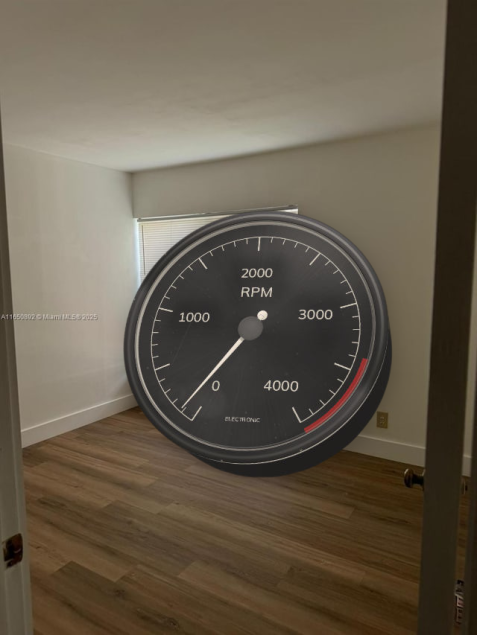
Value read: 100 rpm
